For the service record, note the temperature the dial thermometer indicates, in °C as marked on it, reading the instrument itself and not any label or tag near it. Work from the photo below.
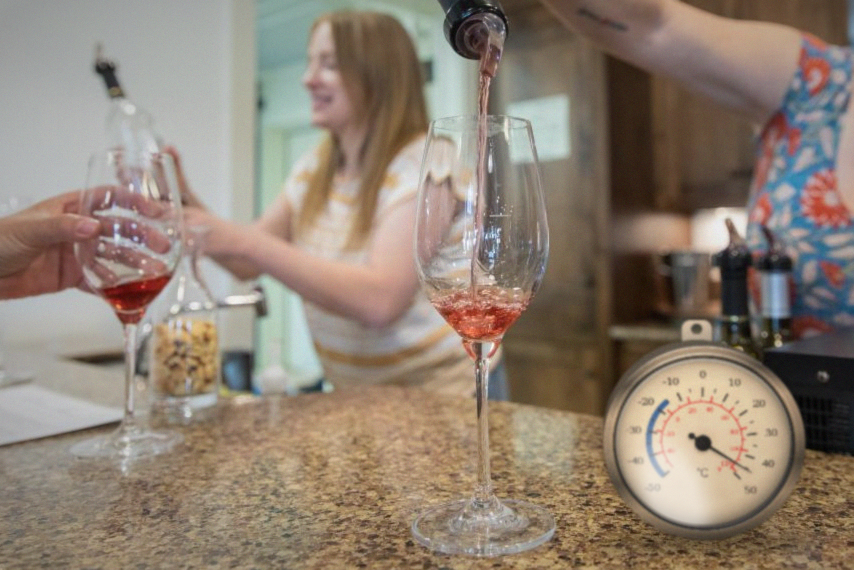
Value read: 45 °C
